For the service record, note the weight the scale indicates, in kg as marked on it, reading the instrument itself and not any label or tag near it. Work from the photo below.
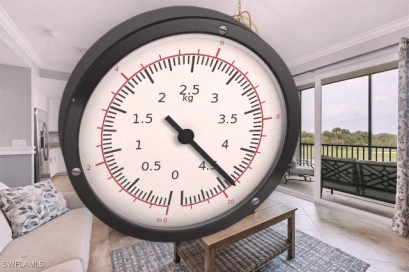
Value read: 4.4 kg
